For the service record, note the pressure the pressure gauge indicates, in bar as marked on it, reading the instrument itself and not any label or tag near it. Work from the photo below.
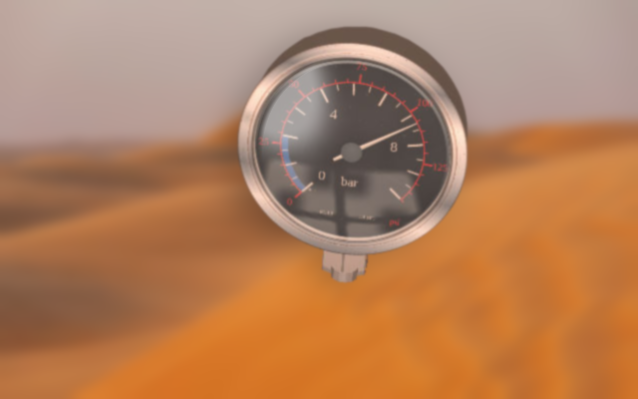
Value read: 7.25 bar
